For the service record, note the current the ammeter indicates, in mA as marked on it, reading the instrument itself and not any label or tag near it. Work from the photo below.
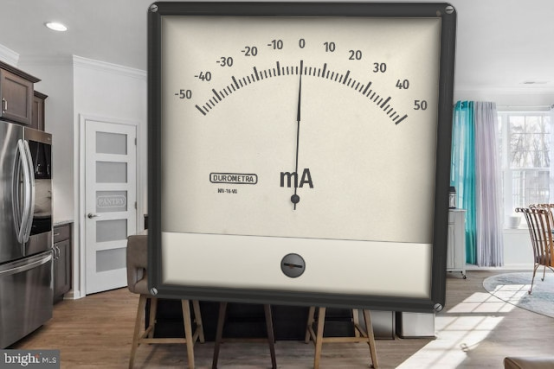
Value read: 0 mA
